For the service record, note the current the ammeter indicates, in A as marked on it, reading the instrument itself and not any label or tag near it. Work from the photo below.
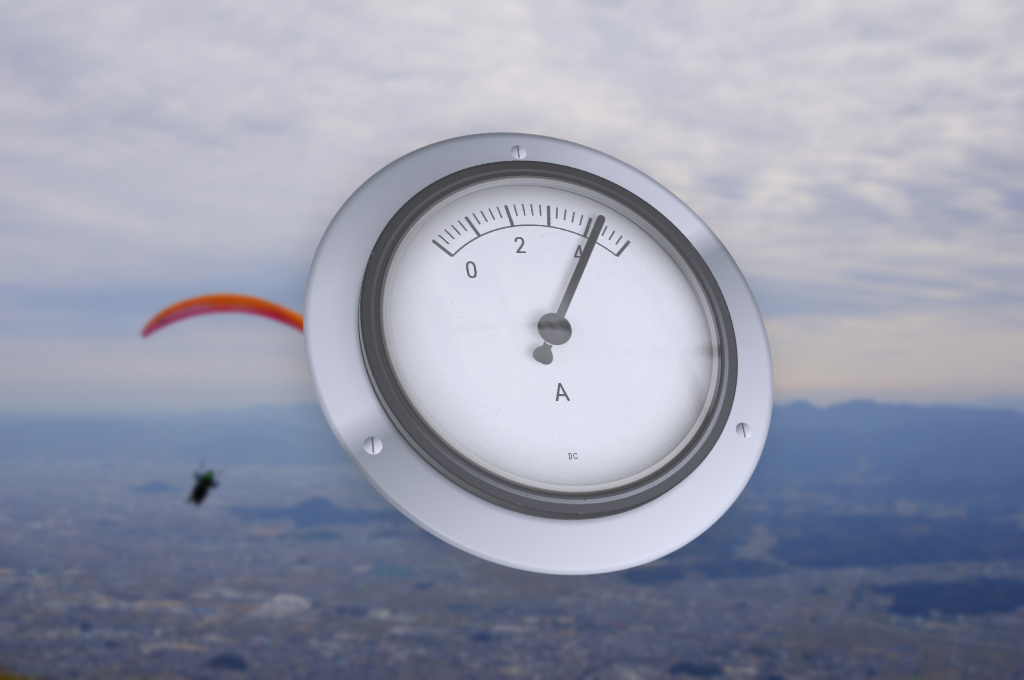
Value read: 4.2 A
